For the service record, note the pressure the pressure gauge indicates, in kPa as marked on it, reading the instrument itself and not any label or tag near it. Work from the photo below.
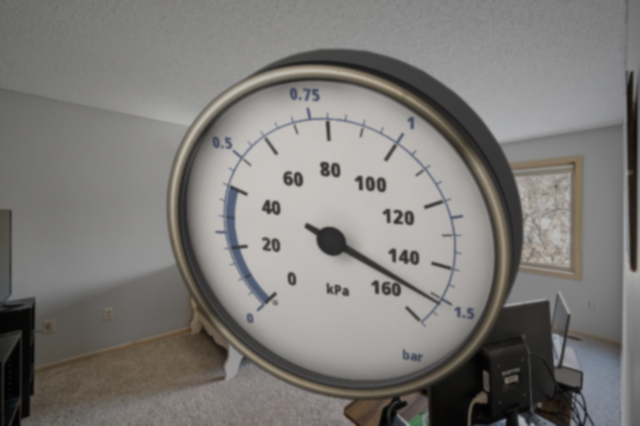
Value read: 150 kPa
